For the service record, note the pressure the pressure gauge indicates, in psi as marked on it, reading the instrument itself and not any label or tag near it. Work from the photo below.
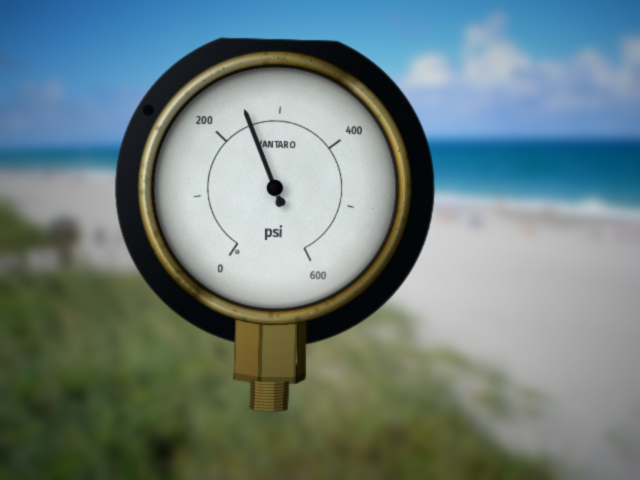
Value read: 250 psi
